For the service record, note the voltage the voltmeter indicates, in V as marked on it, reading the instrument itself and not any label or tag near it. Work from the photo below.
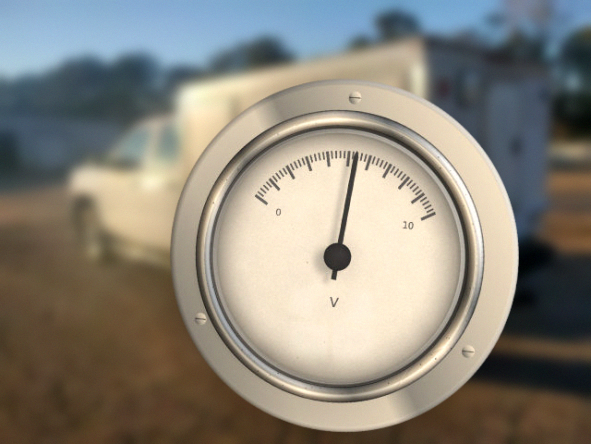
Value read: 5.4 V
